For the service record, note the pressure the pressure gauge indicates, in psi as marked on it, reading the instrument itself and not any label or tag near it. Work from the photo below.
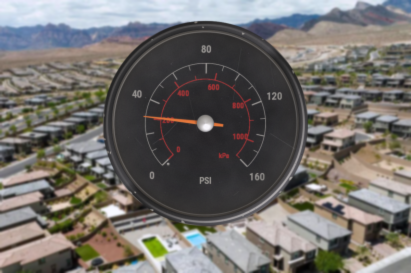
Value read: 30 psi
